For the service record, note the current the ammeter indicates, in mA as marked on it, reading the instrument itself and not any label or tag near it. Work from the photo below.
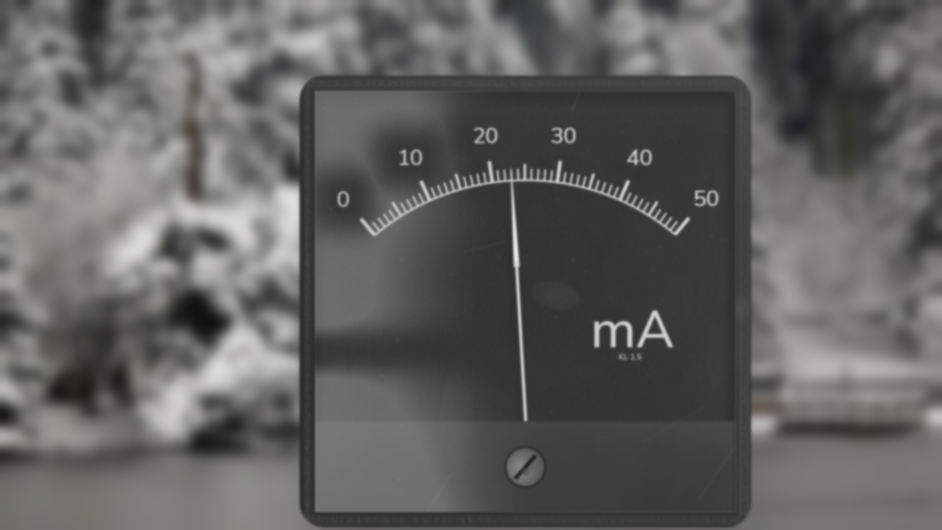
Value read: 23 mA
